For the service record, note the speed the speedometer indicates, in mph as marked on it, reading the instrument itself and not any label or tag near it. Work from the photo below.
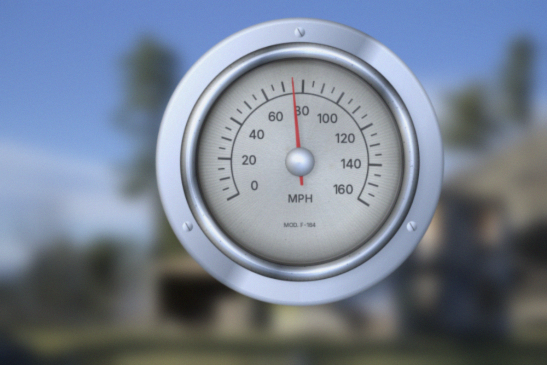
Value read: 75 mph
